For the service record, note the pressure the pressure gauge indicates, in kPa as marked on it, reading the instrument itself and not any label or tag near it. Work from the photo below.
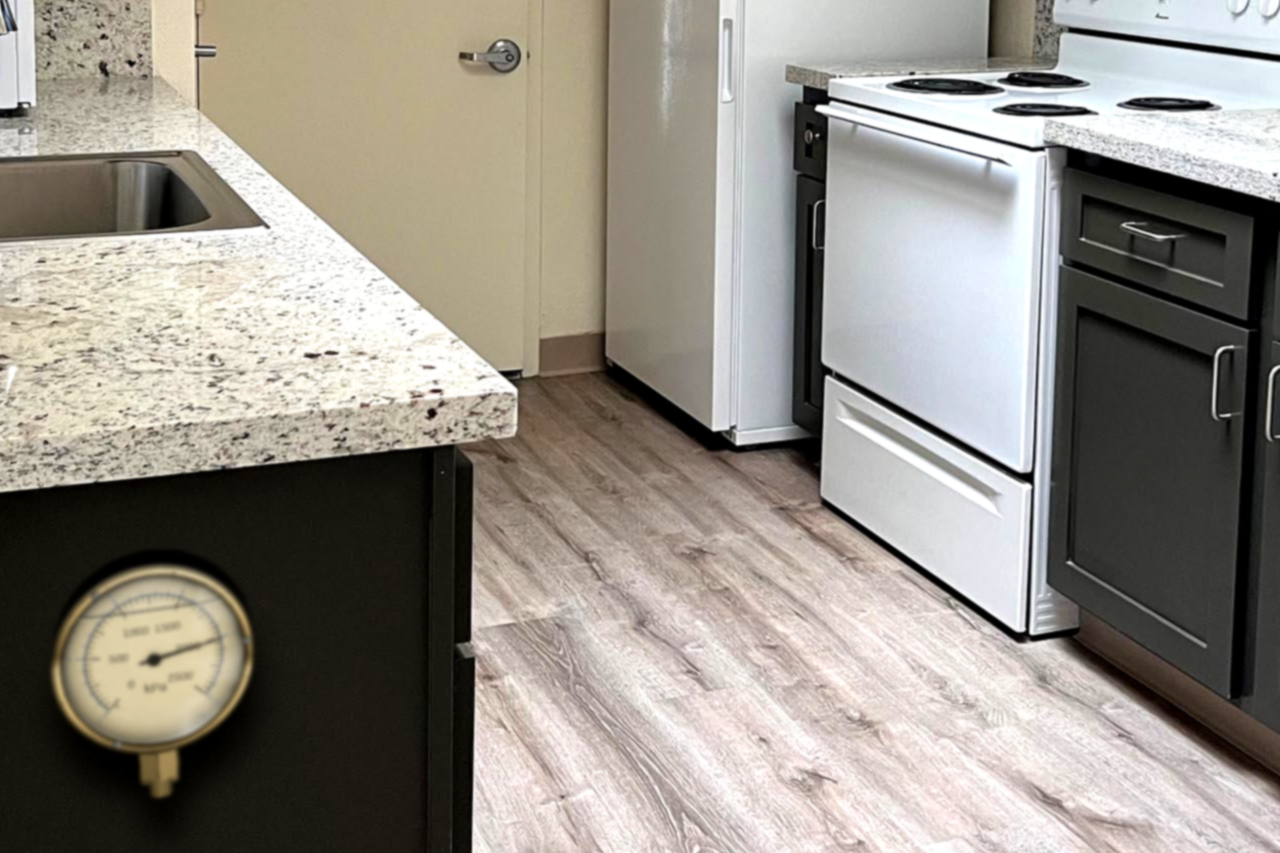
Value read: 2000 kPa
